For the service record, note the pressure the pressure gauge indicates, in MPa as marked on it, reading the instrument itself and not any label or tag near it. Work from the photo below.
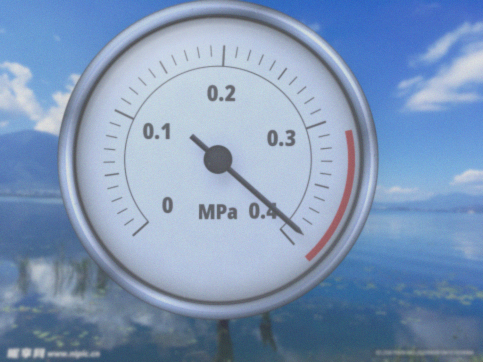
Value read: 0.39 MPa
